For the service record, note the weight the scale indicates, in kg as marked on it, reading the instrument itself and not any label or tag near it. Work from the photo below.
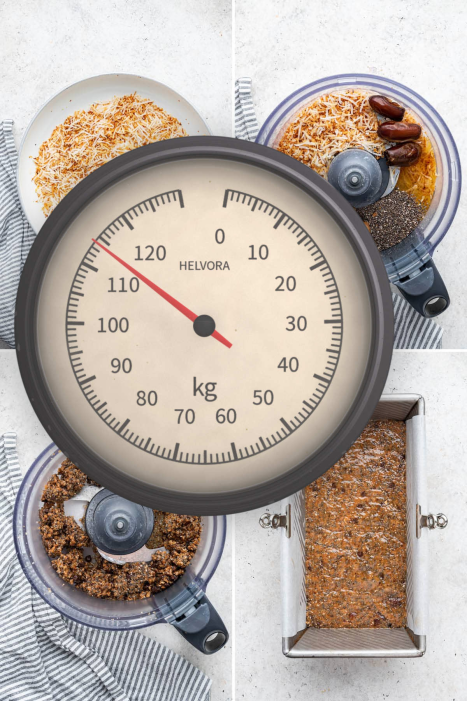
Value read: 114 kg
